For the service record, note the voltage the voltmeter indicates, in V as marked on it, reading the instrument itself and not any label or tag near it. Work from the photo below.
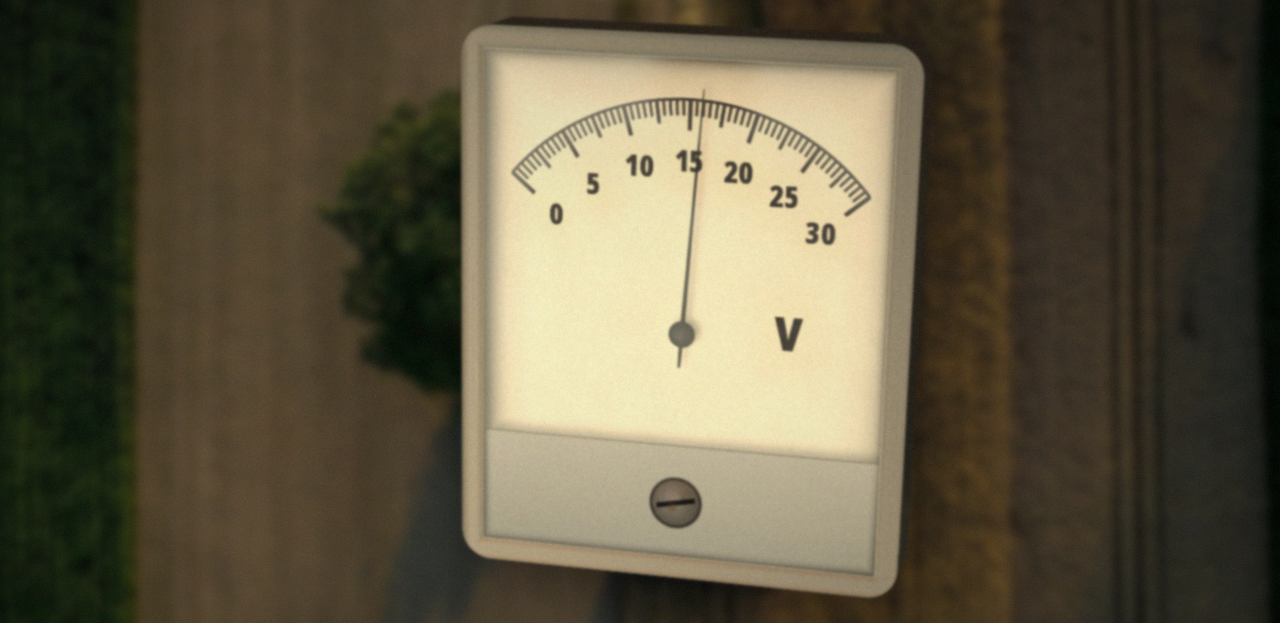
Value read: 16 V
